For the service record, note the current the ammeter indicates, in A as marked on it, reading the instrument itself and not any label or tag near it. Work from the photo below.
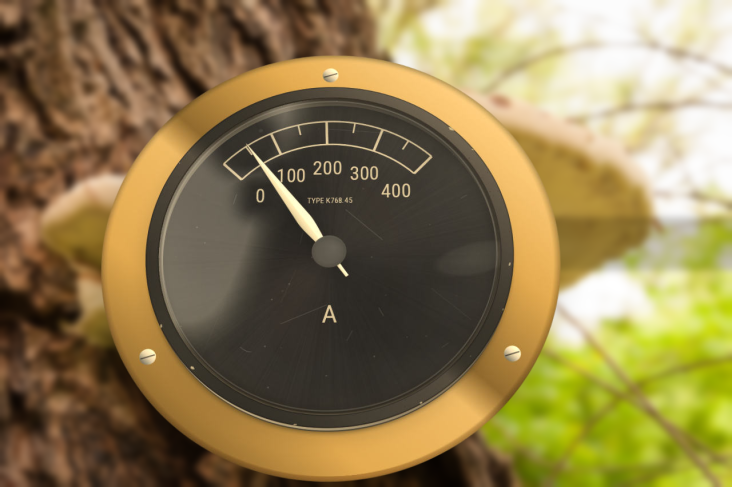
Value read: 50 A
